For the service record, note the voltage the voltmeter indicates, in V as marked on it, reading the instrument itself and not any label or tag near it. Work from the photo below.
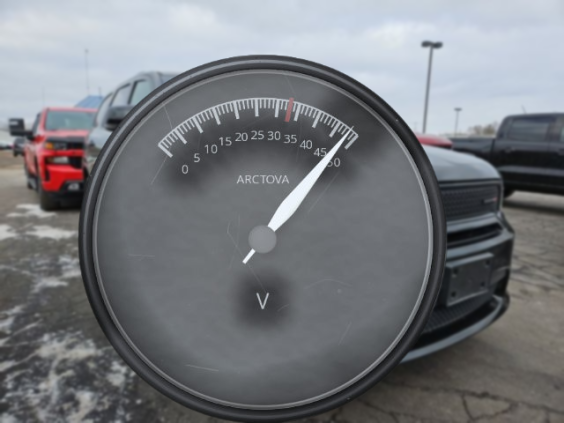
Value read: 48 V
